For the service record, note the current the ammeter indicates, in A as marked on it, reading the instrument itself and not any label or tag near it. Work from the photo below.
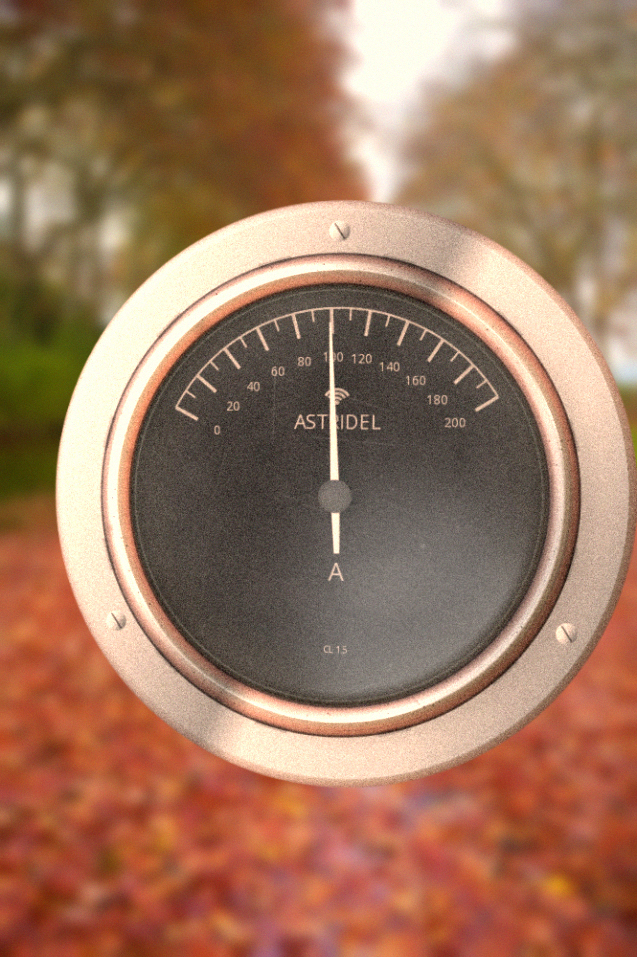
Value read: 100 A
